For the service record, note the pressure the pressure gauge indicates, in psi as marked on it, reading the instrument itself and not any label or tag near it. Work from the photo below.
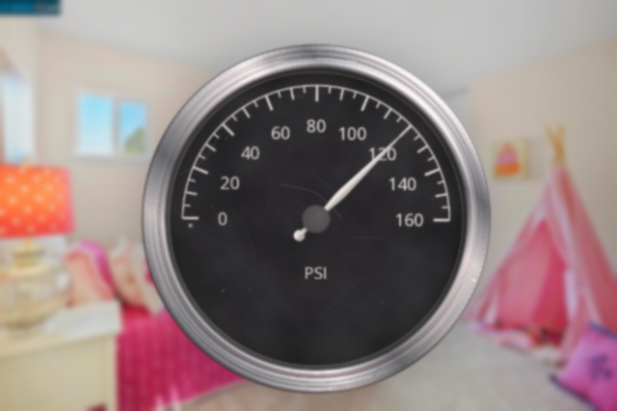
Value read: 120 psi
